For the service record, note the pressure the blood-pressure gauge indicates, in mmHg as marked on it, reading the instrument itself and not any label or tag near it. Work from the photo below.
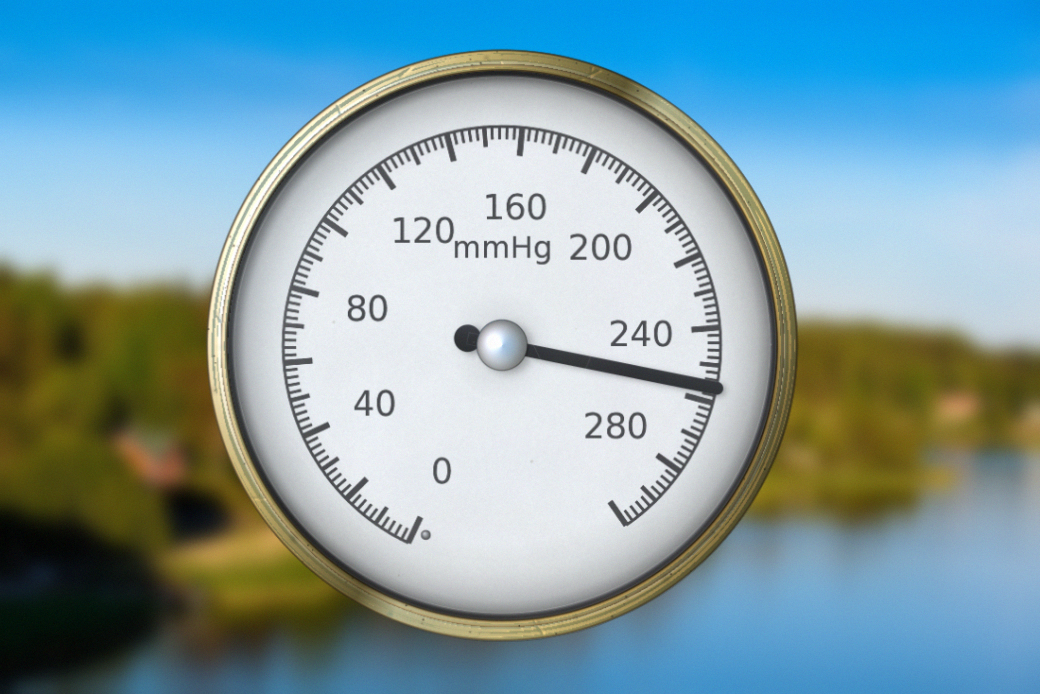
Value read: 256 mmHg
